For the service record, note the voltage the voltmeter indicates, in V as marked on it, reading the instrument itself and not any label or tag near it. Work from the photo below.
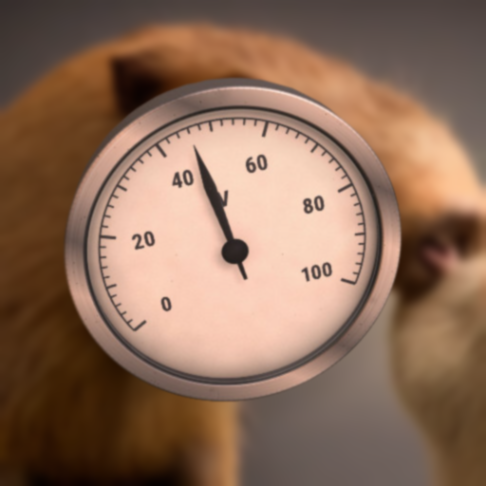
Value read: 46 V
